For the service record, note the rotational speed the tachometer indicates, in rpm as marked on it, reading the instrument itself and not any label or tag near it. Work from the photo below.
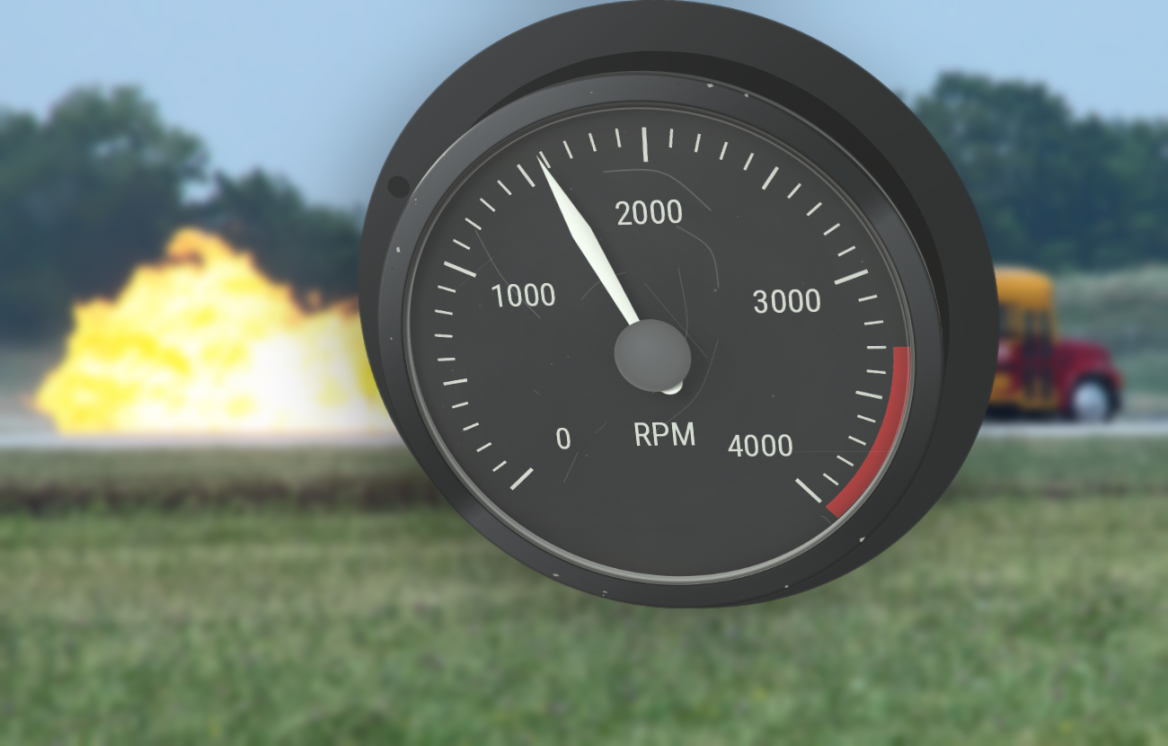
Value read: 1600 rpm
